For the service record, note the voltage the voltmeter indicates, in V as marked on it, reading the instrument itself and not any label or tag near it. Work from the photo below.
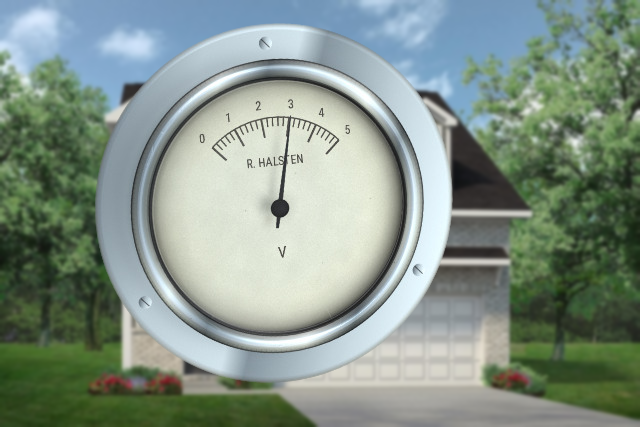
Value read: 3 V
